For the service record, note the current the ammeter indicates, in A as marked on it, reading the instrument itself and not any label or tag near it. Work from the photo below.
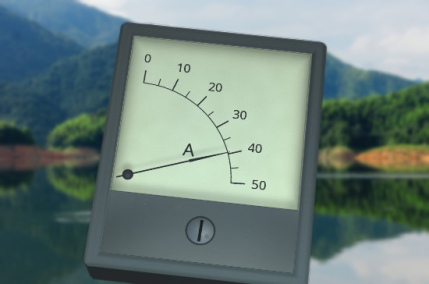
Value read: 40 A
